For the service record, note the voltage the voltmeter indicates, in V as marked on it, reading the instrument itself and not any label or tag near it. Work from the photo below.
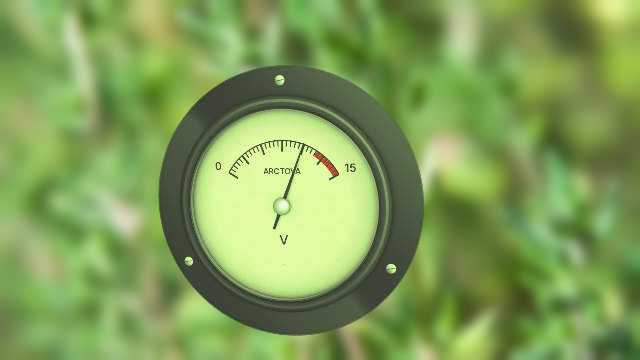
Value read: 10 V
